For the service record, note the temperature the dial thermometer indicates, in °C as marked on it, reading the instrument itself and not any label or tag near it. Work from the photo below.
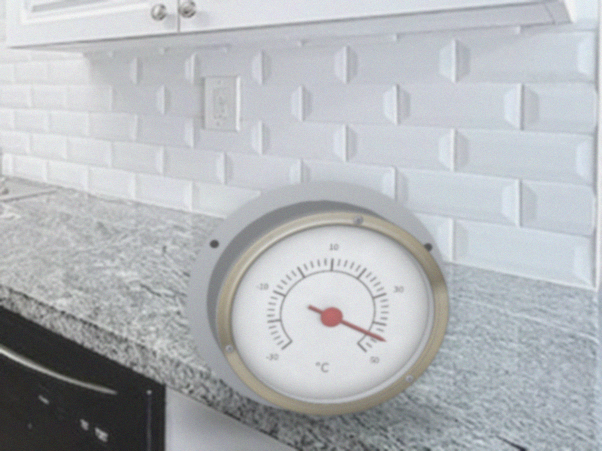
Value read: 44 °C
